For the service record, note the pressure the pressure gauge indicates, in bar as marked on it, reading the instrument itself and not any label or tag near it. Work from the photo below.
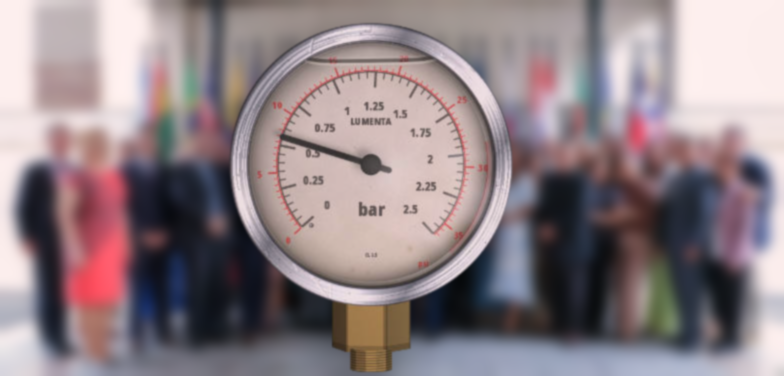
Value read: 0.55 bar
